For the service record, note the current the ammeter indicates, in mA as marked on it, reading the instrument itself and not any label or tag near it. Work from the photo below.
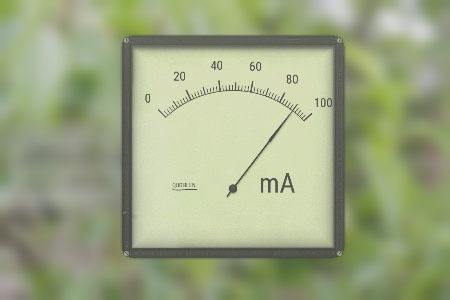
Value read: 90 mA
